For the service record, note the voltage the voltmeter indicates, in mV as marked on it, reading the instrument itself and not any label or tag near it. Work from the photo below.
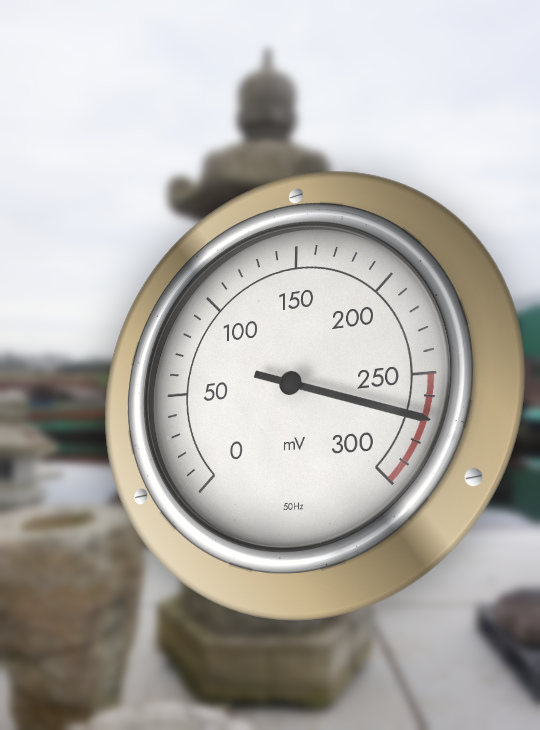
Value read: 270 mV
